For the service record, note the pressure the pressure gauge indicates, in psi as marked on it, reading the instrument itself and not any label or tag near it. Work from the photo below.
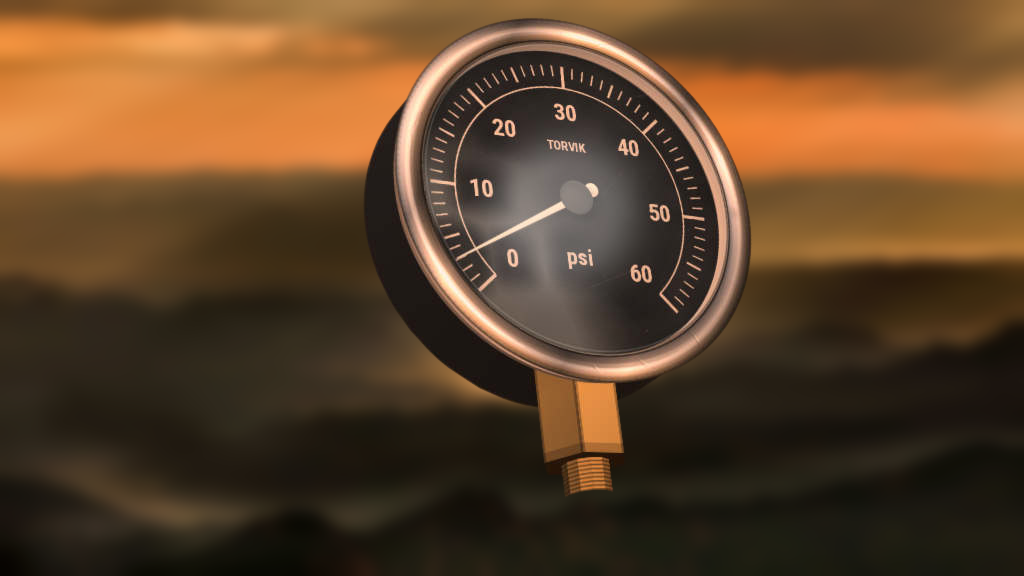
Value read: 3 psi
